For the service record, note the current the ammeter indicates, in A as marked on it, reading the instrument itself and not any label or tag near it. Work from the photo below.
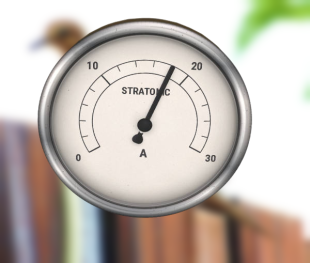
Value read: 18 A
